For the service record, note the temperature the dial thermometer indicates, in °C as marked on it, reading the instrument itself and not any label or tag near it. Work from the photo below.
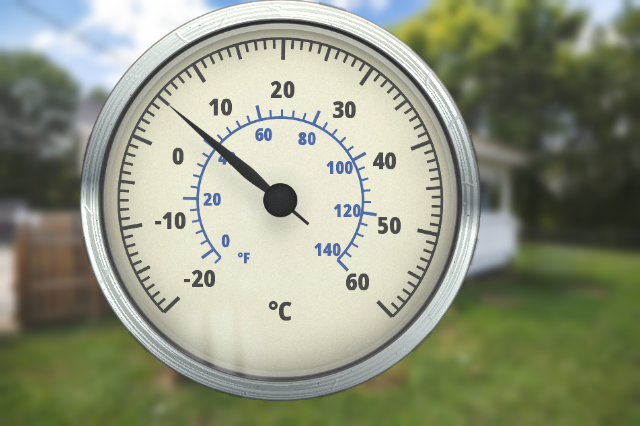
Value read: 5 °C
